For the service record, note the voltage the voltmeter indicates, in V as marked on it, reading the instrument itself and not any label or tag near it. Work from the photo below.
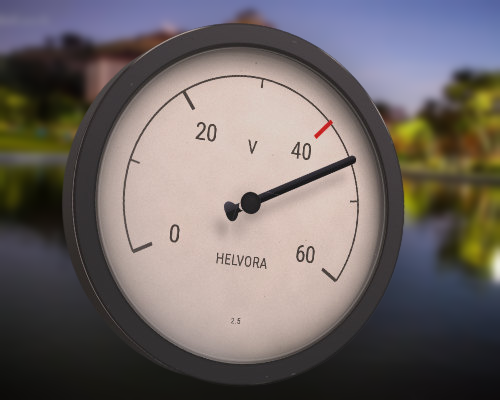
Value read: 45 V
